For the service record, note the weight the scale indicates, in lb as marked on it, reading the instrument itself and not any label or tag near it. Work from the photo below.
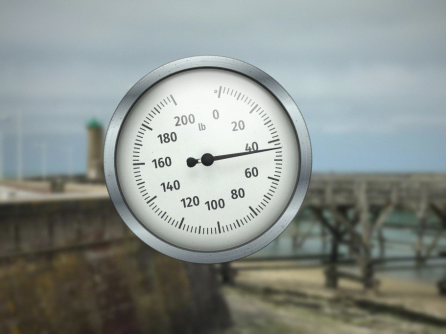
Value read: 44 lb
